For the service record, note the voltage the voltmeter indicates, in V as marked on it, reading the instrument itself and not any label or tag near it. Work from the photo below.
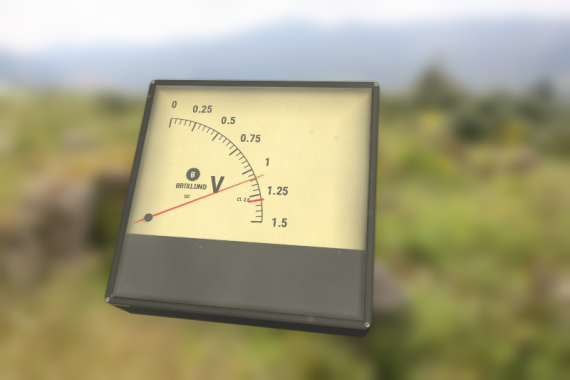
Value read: 1.1 V
